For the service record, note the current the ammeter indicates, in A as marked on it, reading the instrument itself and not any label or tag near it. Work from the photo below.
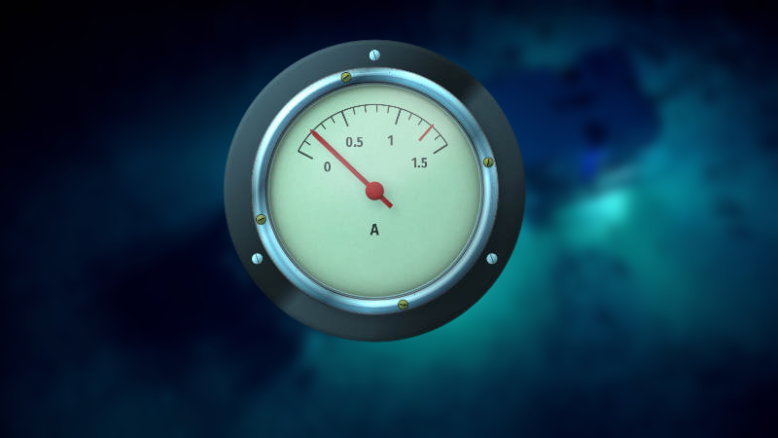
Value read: 0.2 A
